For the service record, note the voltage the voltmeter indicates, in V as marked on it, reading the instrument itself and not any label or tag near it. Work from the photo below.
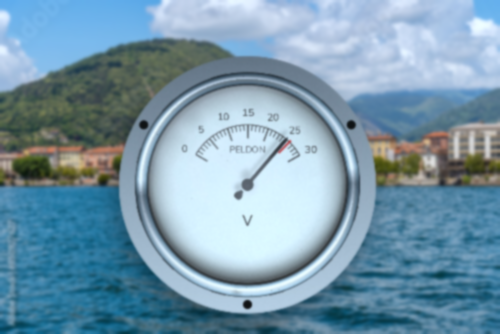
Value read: 25 V
